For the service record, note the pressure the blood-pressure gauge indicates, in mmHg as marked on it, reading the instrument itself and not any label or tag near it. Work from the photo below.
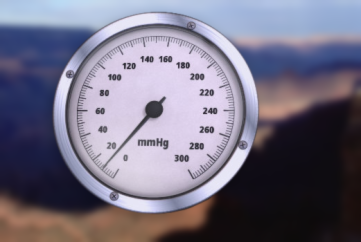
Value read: 10 mmHg
